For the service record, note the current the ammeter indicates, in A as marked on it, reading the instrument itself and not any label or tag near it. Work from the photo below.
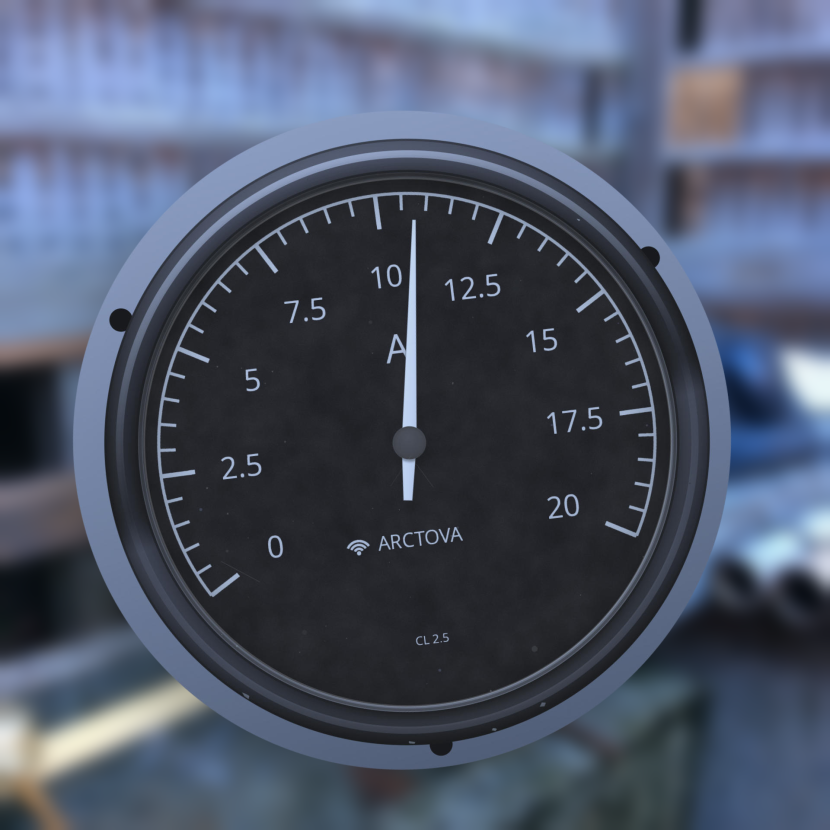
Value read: 10.75 A
